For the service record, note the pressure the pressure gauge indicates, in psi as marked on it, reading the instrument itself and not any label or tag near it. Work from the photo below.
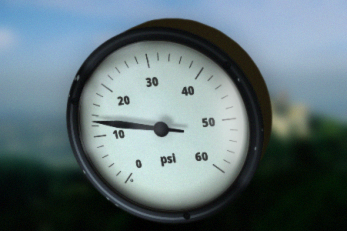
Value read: 13 psi
